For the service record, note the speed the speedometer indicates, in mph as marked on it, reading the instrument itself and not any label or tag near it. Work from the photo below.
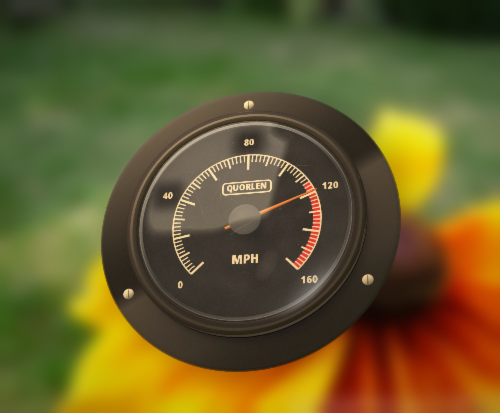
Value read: 120 mph
